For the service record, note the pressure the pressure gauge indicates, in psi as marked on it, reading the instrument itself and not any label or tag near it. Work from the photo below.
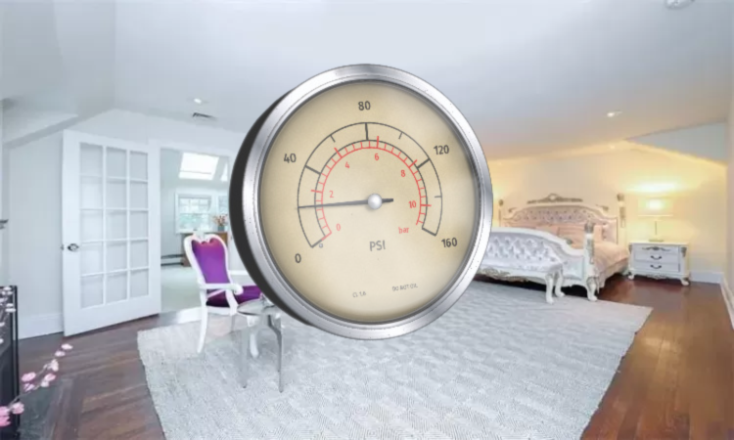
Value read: 20 psi
